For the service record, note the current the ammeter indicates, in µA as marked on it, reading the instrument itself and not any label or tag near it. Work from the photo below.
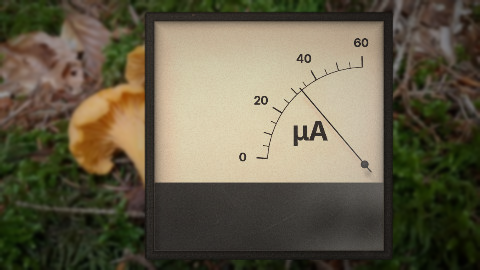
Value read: 32.5 µA
